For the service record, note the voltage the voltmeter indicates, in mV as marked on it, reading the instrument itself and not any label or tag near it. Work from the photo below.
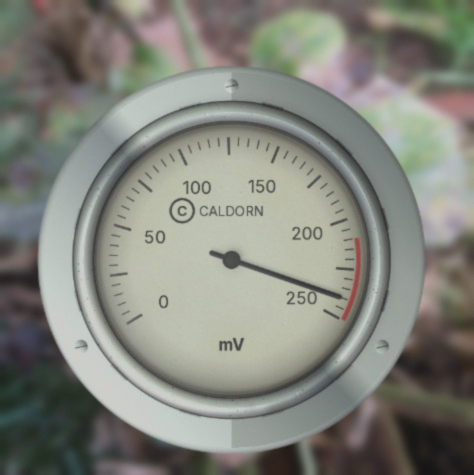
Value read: 240 mV
